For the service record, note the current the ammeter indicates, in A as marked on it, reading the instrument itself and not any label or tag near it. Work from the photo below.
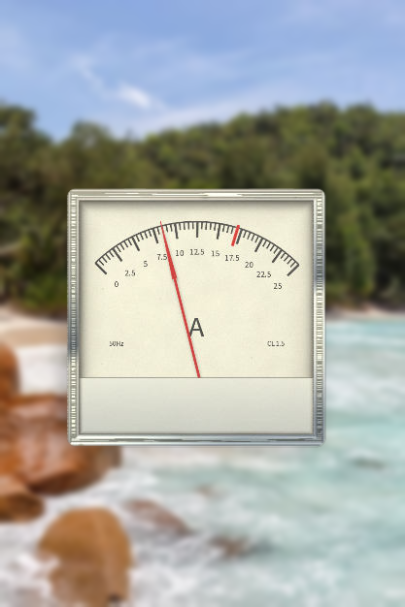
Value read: 8.5 A
